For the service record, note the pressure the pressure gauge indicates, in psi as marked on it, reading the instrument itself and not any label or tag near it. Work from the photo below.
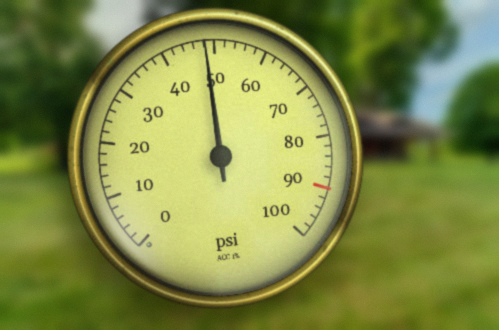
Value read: 48 psi
